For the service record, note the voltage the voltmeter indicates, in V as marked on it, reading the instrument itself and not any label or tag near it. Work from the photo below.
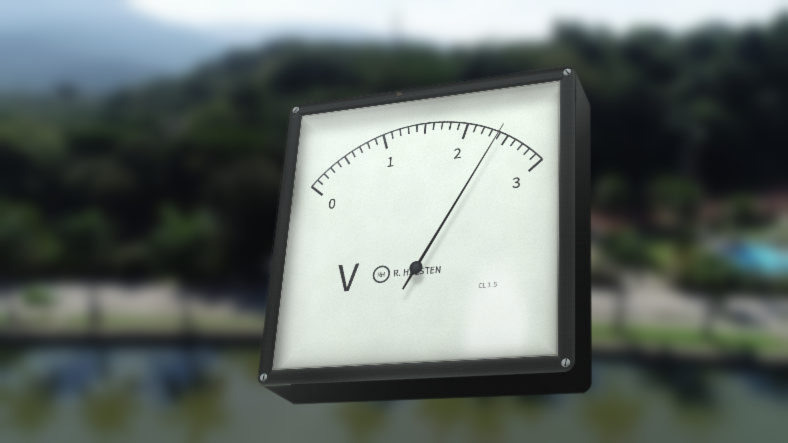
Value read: 2.4 V
